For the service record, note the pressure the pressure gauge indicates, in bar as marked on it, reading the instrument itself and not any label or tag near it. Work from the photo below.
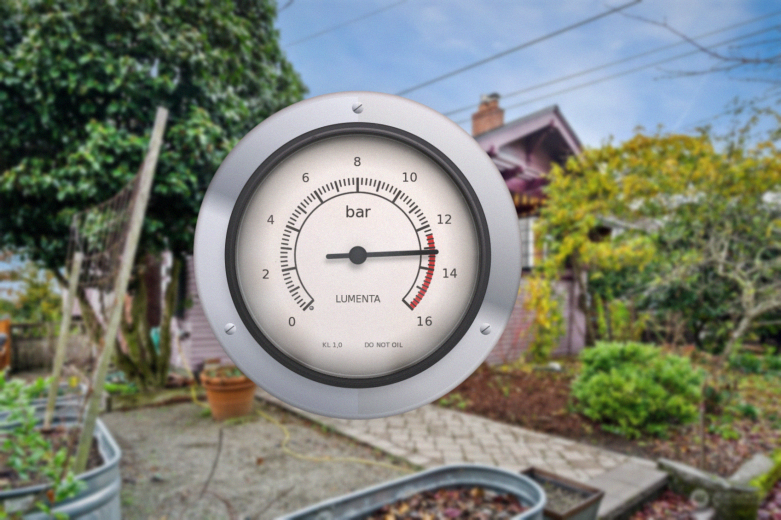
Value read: 13.2 bar
